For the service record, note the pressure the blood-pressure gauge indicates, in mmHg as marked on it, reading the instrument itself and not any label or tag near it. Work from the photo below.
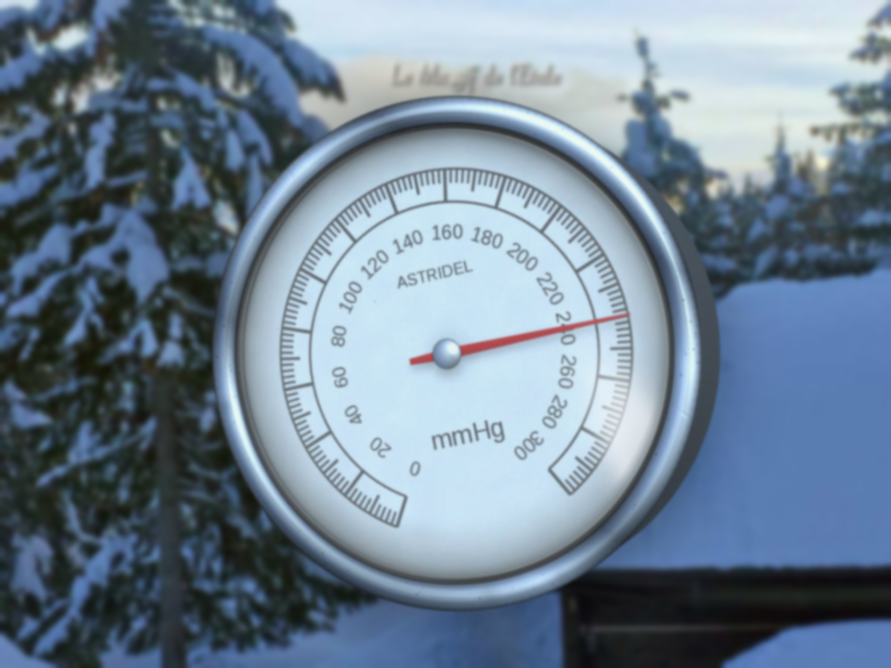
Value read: 240 mmHg
